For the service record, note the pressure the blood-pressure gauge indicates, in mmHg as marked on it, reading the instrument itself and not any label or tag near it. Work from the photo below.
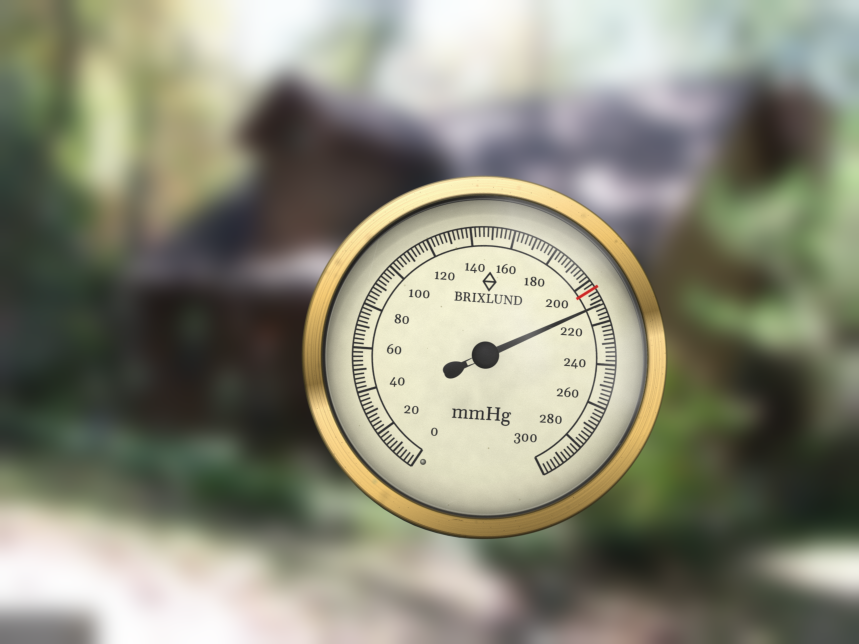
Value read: 212 mmHg
